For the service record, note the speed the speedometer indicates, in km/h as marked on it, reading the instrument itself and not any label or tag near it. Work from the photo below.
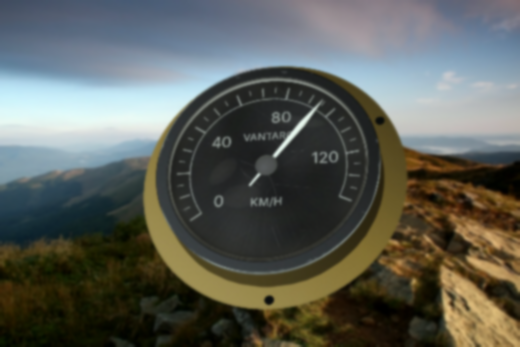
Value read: 95 km/h
